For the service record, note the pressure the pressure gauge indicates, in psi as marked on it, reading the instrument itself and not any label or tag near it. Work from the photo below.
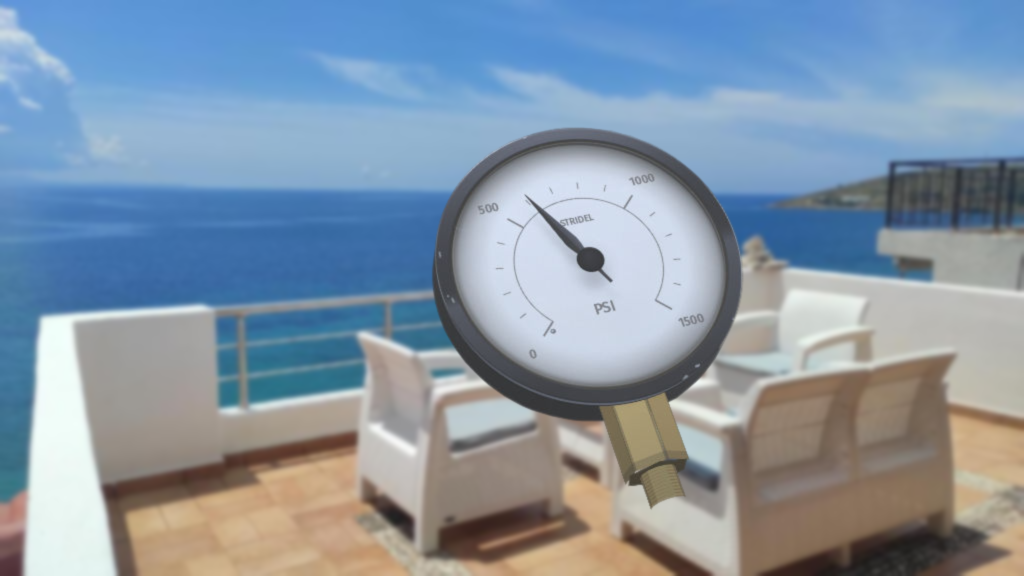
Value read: 600 psi
